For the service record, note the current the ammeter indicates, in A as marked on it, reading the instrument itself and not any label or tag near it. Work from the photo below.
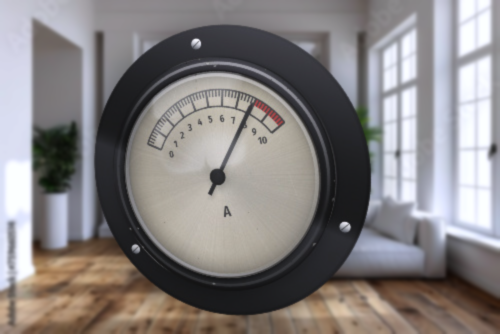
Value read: 8 A
